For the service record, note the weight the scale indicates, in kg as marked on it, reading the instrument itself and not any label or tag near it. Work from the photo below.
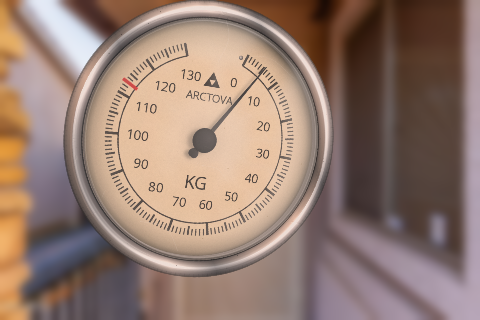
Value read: 5 kg
